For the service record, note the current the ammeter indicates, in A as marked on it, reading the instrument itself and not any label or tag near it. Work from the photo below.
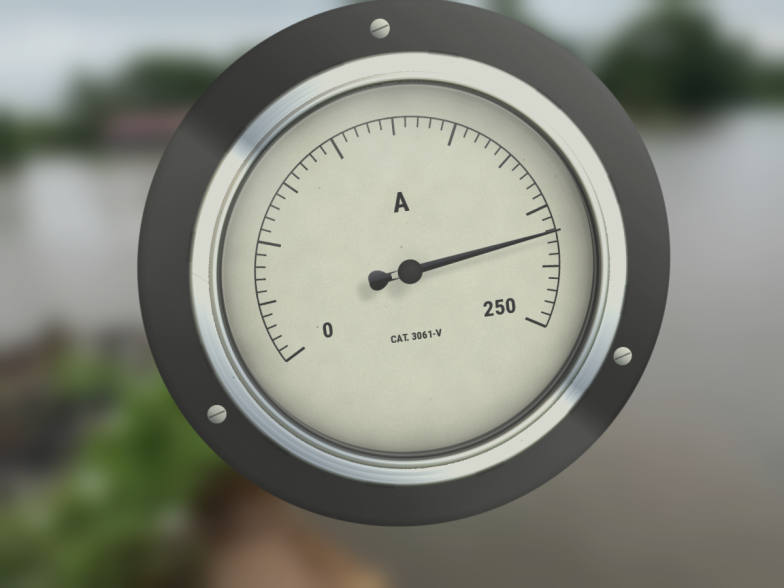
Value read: 210 A
